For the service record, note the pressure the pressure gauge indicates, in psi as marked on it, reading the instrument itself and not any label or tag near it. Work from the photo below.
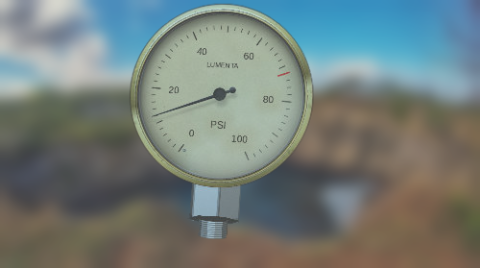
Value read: 12 psi
